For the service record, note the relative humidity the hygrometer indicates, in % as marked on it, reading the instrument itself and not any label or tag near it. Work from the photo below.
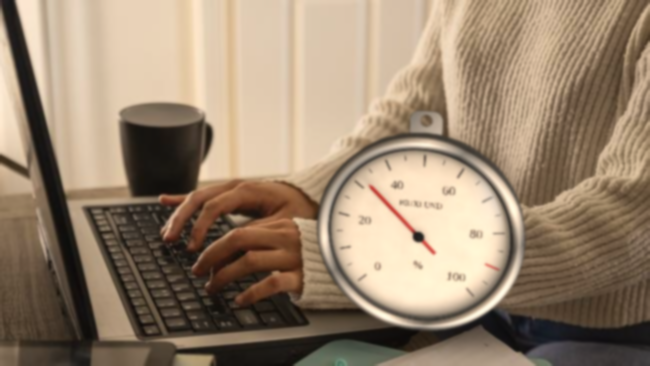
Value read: 32.5 %
